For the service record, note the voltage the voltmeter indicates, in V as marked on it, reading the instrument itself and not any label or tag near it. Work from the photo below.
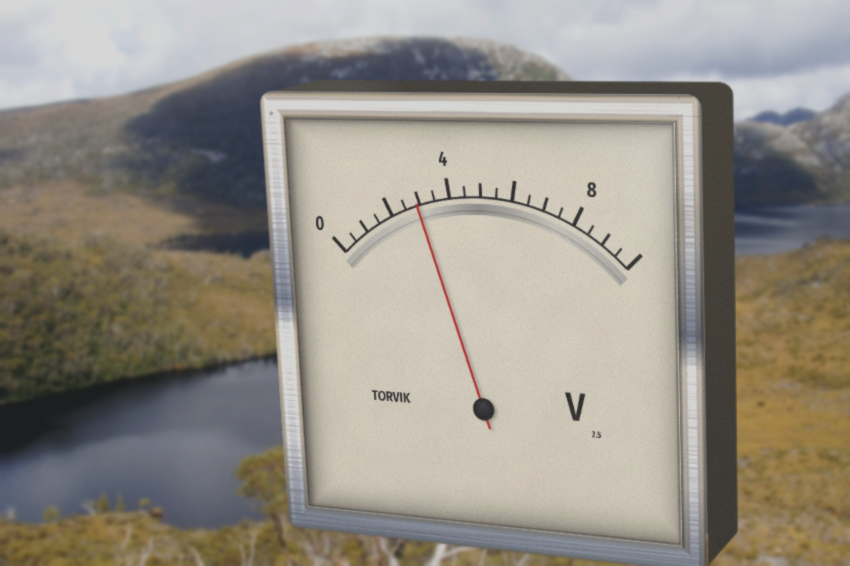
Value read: 3 V
